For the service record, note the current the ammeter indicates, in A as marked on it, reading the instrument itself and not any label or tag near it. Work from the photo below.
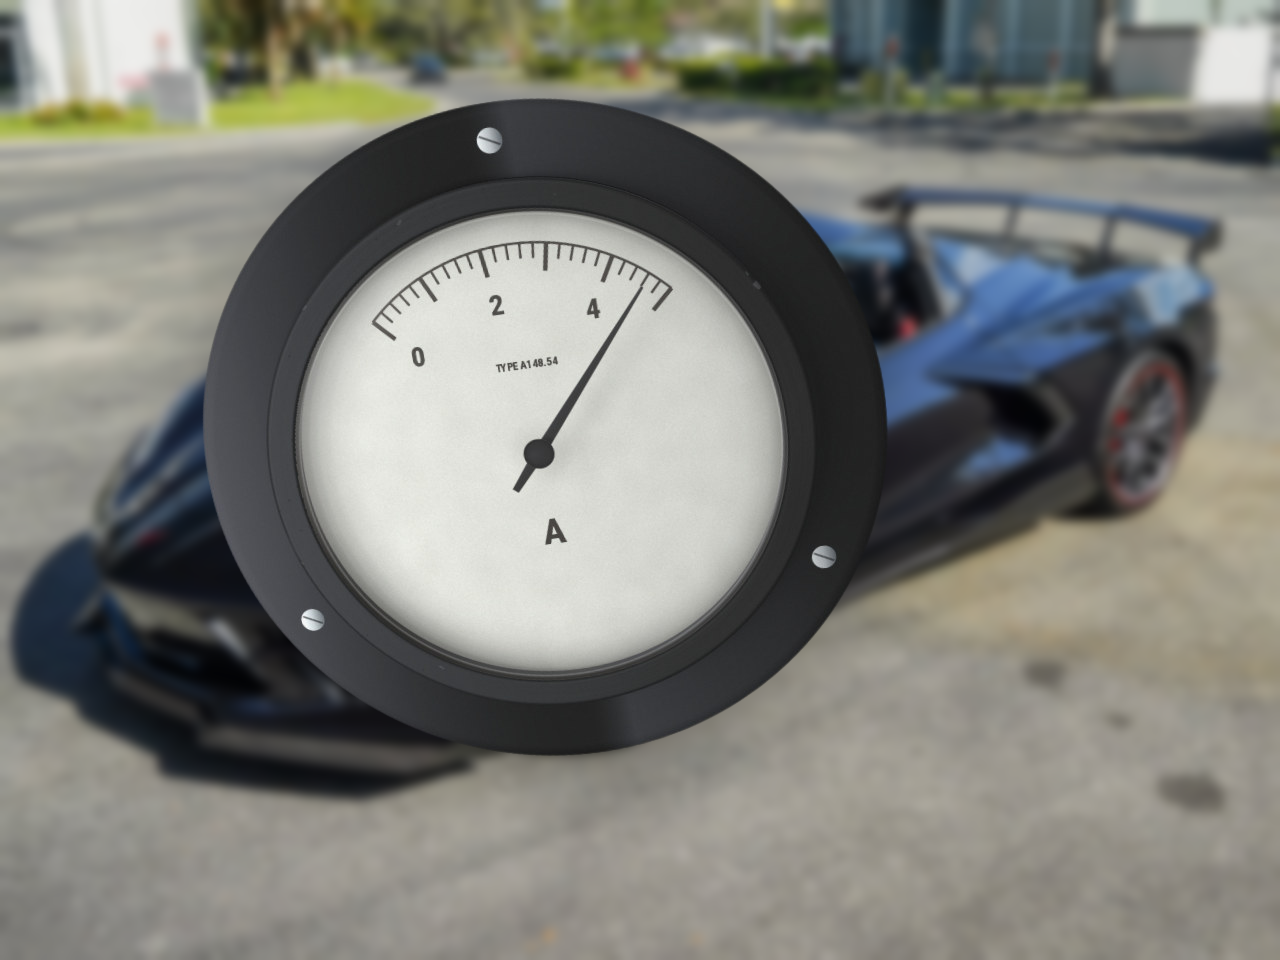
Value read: 4.6 A
